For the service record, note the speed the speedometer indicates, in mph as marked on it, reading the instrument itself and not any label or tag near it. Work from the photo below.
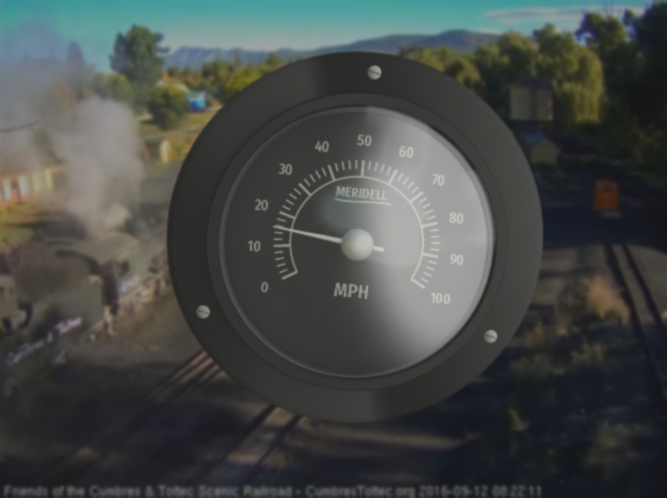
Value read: 16 mph
